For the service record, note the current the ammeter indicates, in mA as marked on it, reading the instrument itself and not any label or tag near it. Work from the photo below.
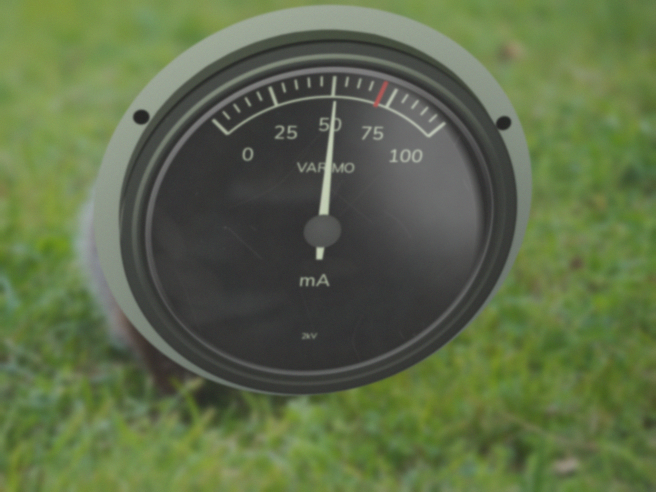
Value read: 50 mA
